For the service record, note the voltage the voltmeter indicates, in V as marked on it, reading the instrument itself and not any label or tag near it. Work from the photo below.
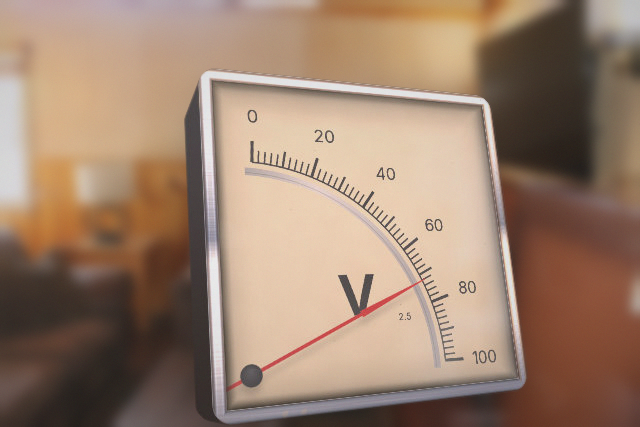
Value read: 72 V
